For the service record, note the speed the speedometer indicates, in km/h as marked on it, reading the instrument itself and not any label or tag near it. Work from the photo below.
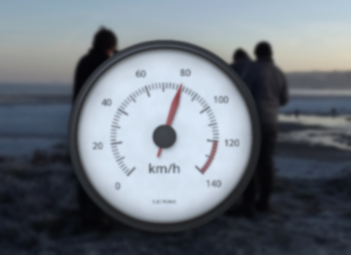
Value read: 80 km/h
